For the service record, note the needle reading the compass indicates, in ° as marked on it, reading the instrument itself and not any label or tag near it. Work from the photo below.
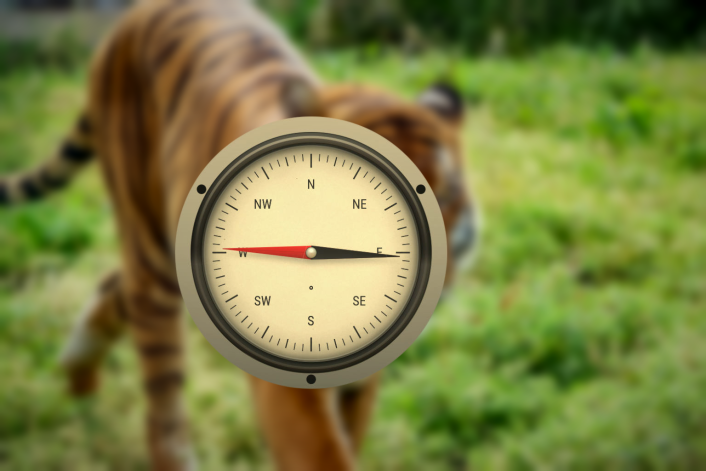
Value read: 272.5 °
